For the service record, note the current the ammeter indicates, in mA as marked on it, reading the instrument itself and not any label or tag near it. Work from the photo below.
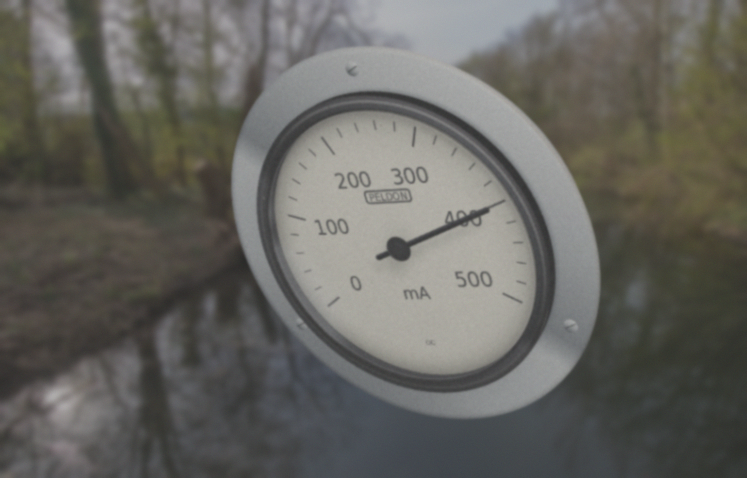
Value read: 400 mA
